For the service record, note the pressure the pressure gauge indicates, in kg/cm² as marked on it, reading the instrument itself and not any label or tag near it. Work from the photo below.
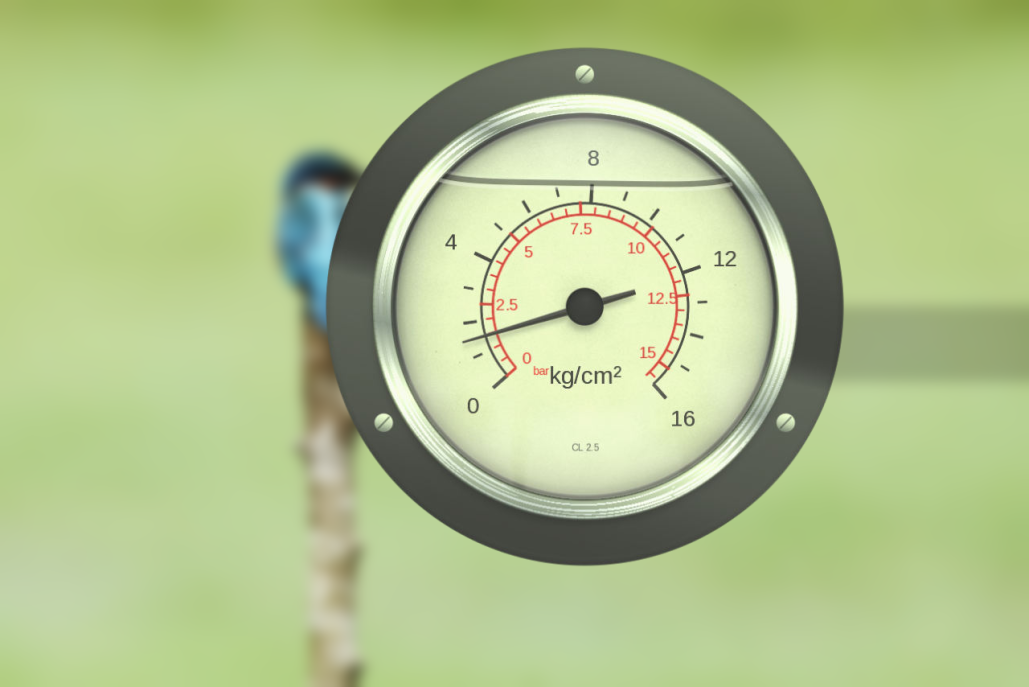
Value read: 1.5 kg/cm²
